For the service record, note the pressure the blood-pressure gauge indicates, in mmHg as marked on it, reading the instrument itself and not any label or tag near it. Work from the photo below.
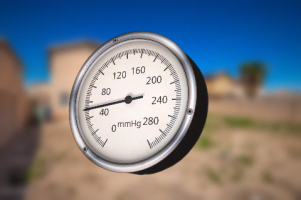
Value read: 50 mmHg
